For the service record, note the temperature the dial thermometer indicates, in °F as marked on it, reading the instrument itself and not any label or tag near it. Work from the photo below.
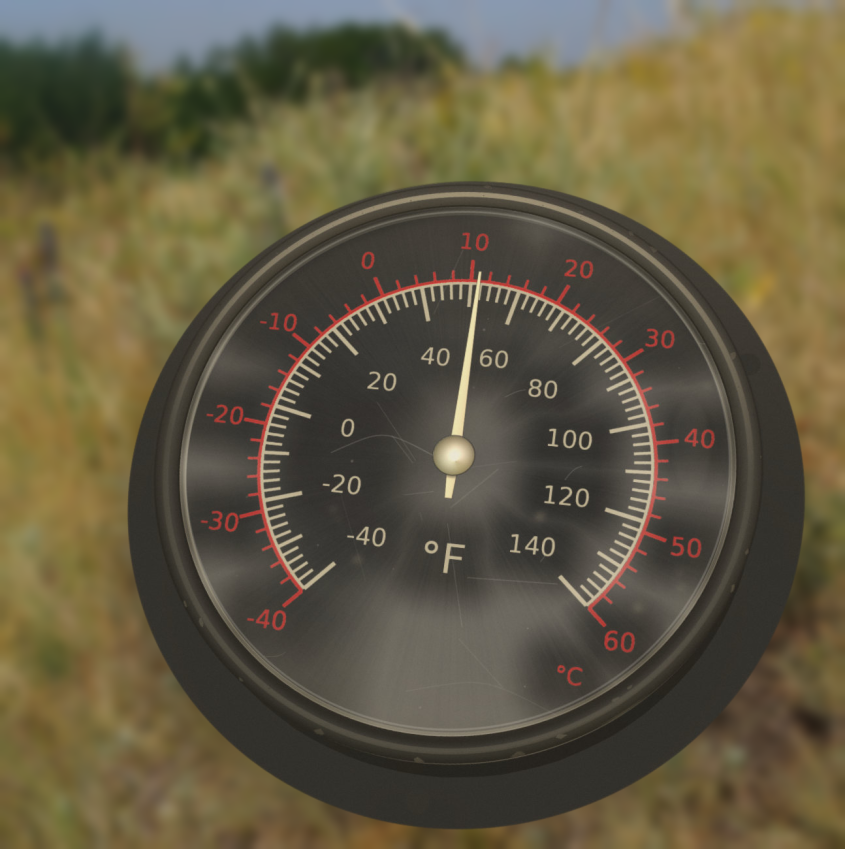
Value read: 52 °F
